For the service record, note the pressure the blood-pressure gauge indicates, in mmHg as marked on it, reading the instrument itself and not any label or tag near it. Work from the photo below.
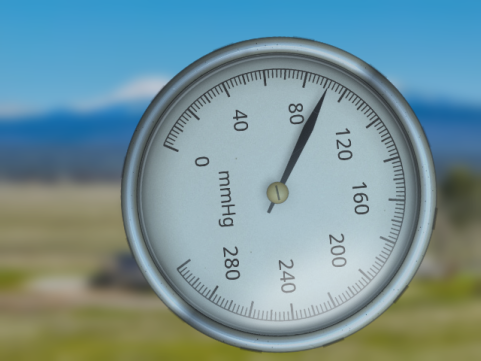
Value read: 92 mmHg
